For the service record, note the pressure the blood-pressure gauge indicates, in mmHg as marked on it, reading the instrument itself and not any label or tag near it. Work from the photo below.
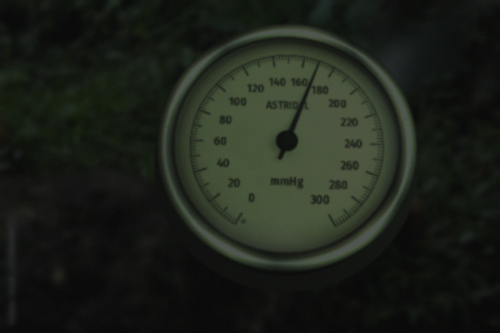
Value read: 170 mmHg
